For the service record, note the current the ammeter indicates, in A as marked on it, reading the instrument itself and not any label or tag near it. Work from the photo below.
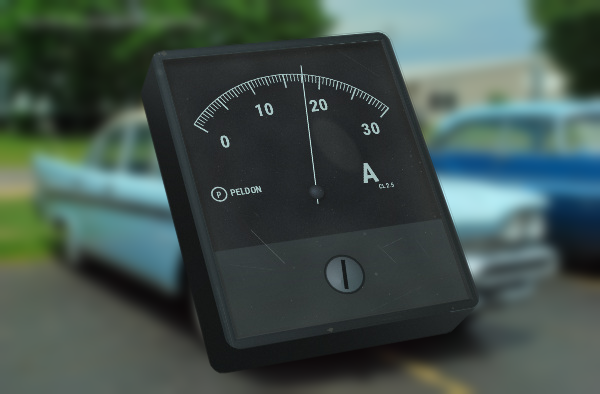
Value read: 17.5 A
